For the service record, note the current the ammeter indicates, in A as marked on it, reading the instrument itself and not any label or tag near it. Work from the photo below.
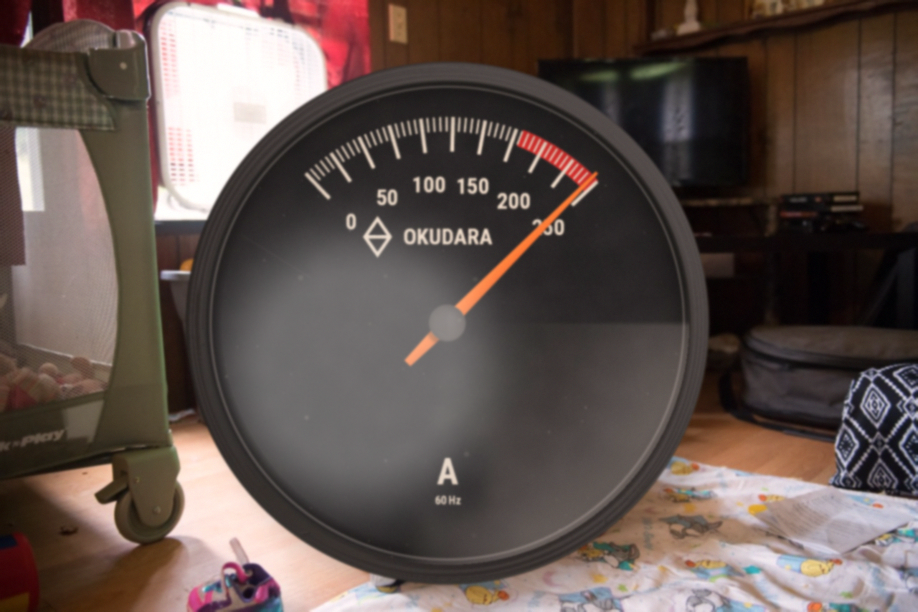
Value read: 245 A
